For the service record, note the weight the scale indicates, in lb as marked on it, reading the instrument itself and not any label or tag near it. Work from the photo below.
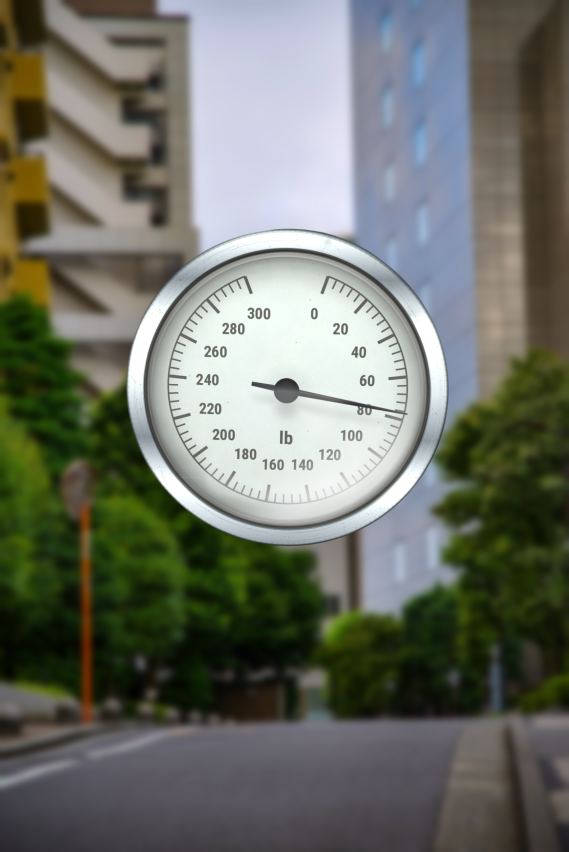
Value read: 76 lb
